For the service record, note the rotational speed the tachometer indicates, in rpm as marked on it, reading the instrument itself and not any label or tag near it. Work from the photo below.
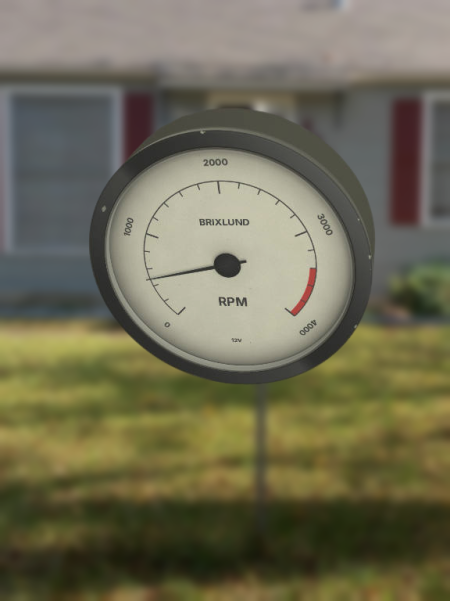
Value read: 500 rpm
